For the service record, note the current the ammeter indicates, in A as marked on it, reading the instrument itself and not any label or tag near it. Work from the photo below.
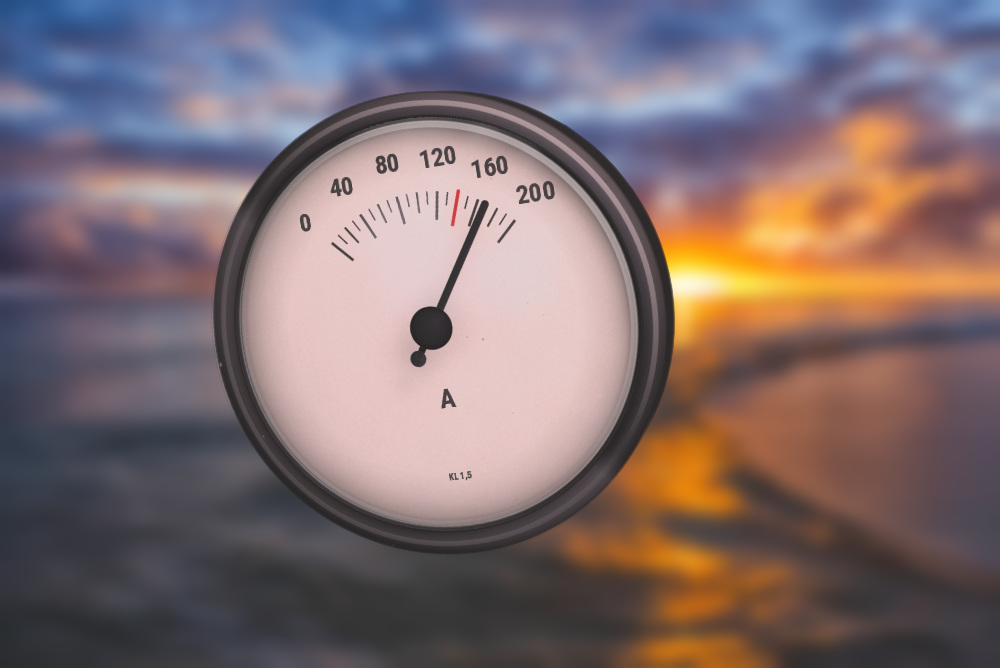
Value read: 170 A
